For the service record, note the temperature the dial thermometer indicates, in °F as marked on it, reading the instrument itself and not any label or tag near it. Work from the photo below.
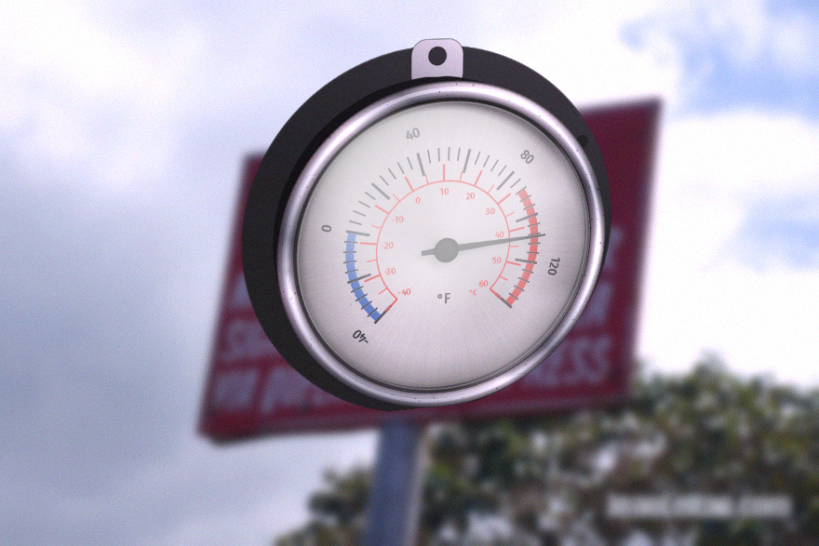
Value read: 108 °F
